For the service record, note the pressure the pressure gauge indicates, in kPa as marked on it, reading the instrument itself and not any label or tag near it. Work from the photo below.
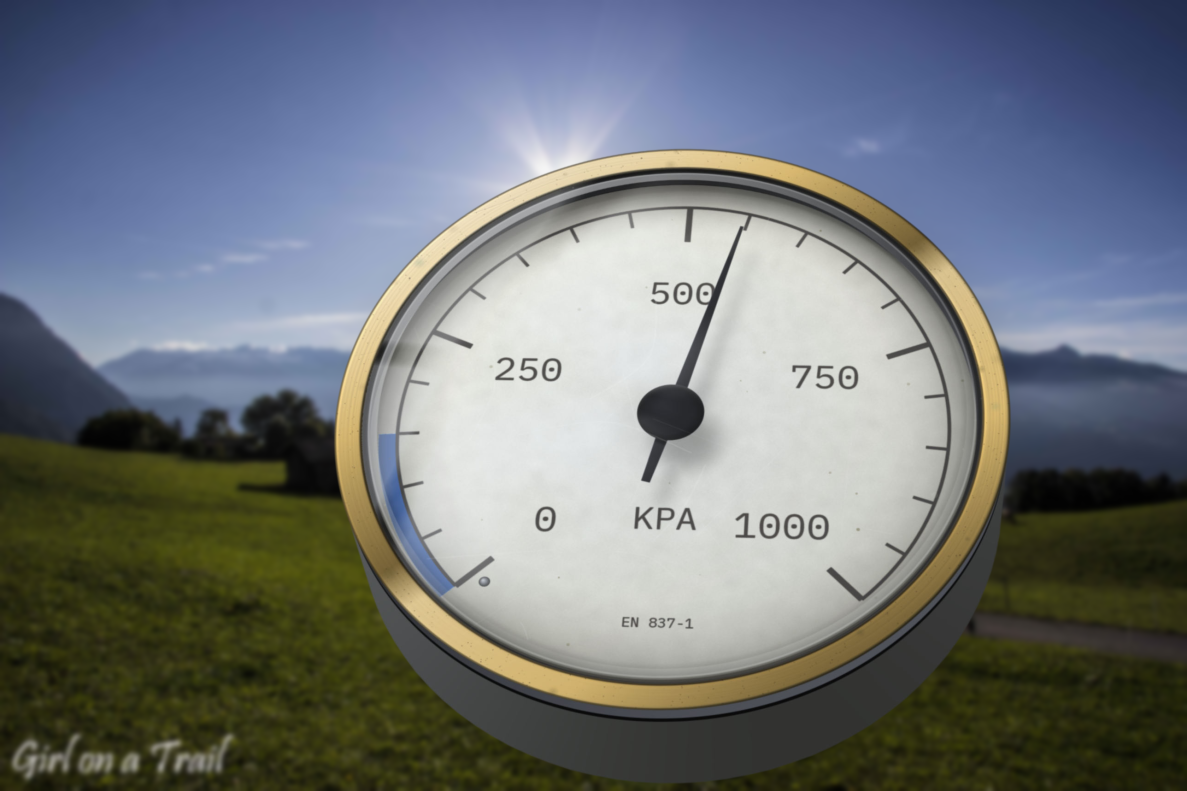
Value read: 550 kPa
